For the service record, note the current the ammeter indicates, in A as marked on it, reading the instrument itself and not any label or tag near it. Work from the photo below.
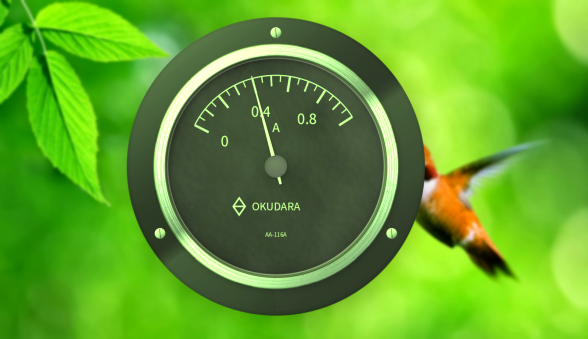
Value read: 0.4 A
